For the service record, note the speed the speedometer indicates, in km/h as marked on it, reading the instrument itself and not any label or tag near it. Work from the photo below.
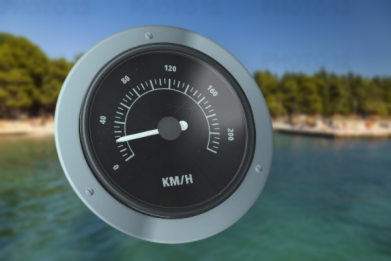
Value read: 20 km/h
